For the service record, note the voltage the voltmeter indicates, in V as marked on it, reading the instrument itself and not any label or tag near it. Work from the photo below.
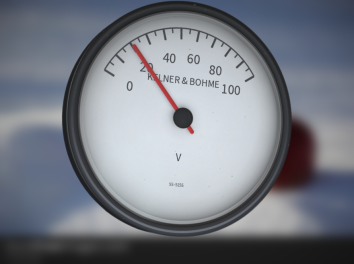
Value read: 20 V
